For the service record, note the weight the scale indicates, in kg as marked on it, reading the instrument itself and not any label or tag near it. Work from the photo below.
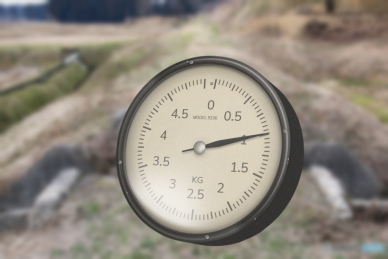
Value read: 1 kg
